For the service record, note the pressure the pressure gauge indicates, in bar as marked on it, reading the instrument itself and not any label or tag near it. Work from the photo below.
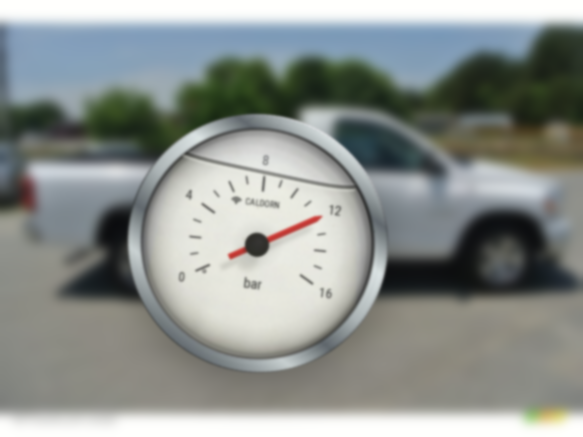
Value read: 12 bar
